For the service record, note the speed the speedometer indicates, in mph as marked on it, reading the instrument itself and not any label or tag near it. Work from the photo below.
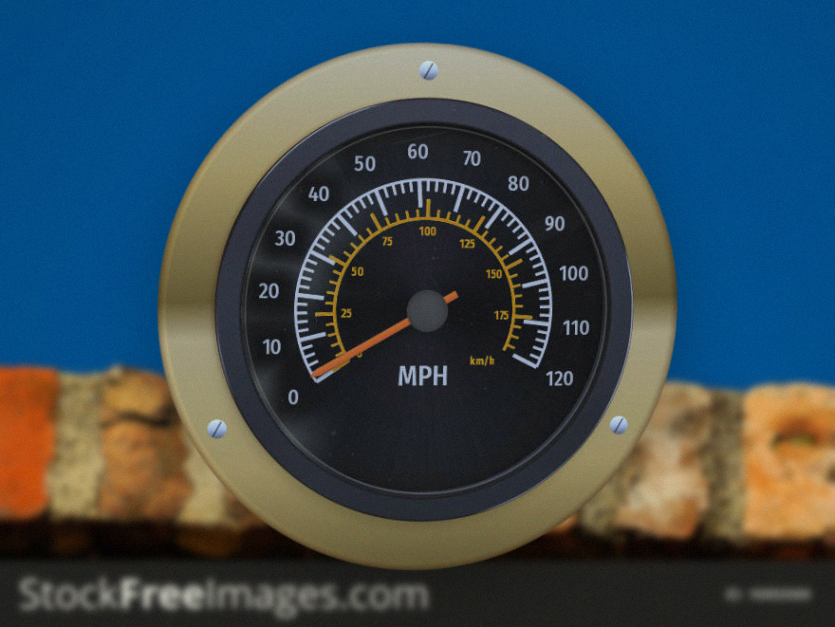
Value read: 2 mph
